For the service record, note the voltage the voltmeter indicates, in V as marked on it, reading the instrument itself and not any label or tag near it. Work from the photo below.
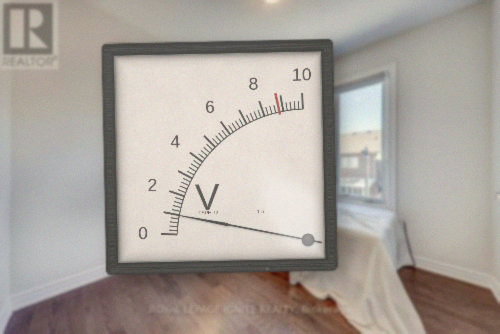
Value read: 1 V
